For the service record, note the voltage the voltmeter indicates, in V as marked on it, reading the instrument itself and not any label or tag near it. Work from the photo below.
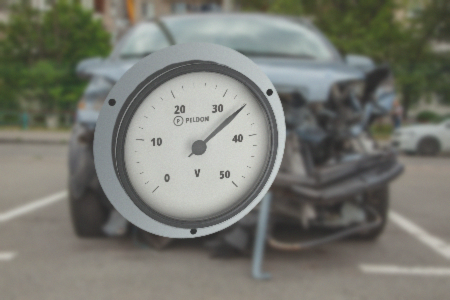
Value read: 34 V
